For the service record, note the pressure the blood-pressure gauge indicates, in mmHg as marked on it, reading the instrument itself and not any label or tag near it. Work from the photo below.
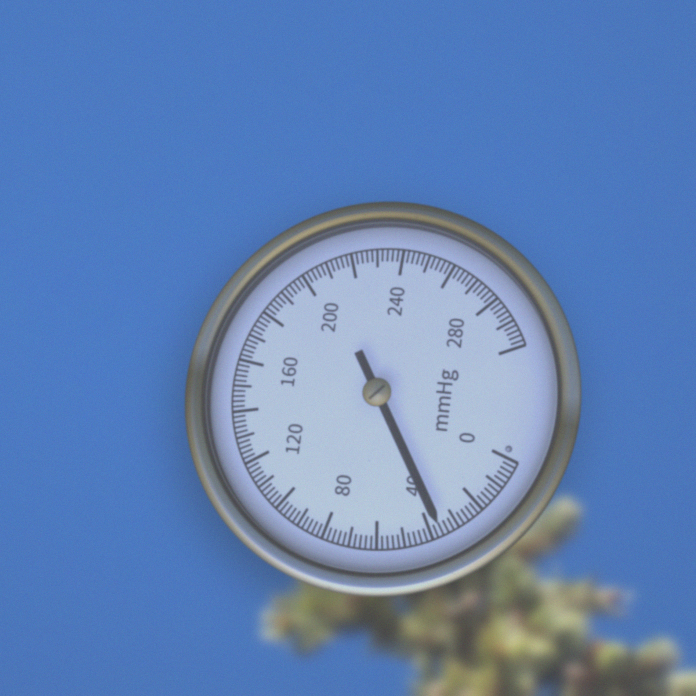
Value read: 36 mmHg
